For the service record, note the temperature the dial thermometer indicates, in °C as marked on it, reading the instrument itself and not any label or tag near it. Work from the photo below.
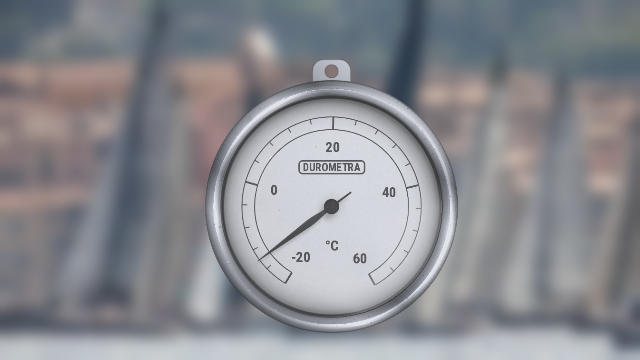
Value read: -14 °C
